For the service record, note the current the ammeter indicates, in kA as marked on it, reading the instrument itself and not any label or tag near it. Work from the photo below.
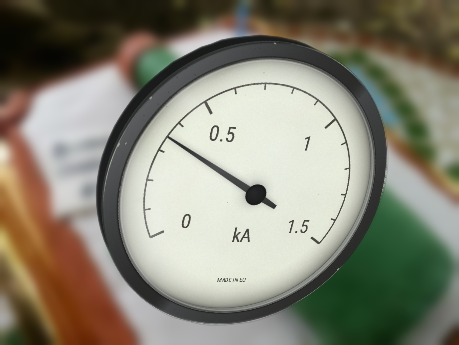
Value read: 0.35 kA
